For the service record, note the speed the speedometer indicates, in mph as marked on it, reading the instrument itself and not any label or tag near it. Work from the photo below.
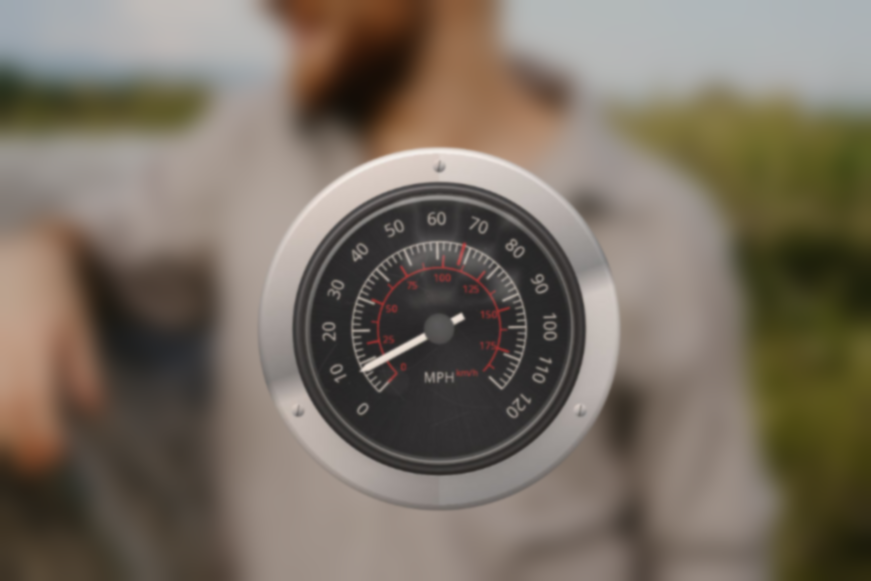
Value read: 8 mph
